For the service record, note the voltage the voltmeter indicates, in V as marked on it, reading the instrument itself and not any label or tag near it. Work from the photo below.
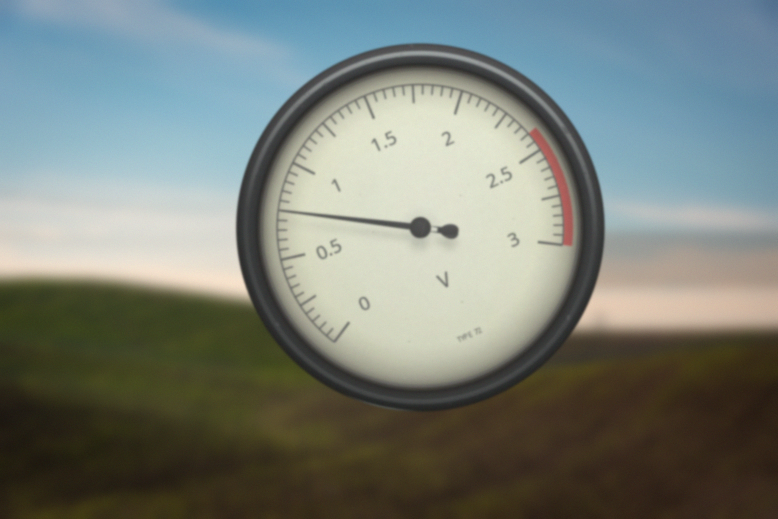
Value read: 0.75 V
